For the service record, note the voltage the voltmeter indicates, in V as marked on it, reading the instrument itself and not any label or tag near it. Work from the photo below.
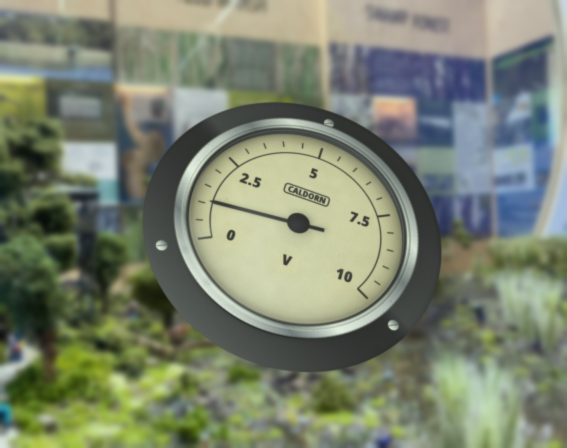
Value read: 1 V
